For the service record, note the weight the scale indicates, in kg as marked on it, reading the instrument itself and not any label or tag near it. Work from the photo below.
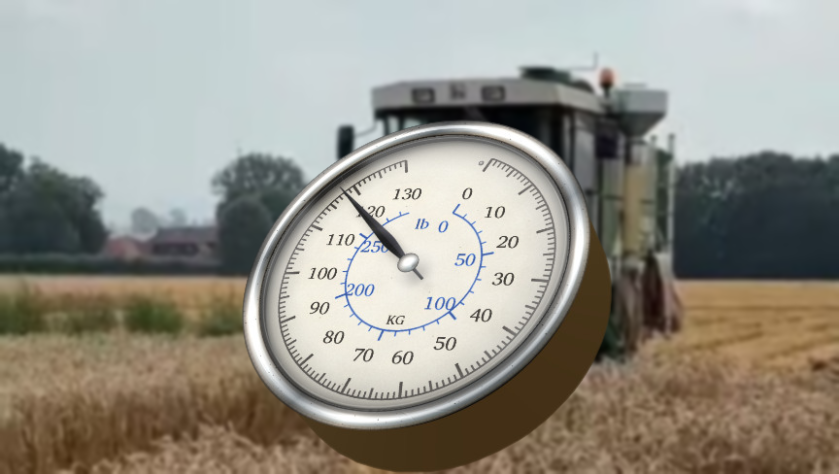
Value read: 118 kg
